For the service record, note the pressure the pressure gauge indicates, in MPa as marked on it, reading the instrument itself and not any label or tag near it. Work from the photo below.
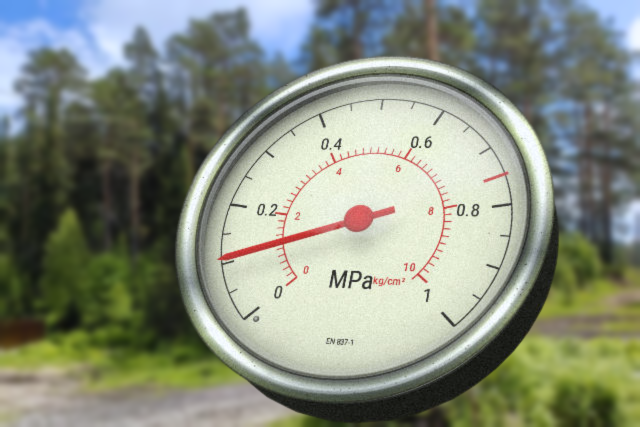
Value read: 0.1 MPa
